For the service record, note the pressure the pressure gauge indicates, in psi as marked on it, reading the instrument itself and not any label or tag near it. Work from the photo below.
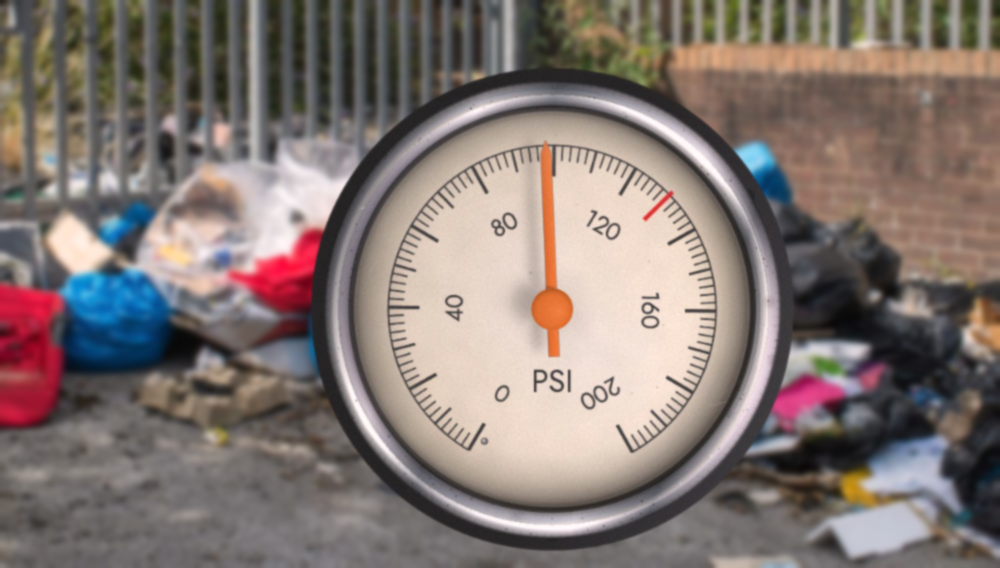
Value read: 98 psi
